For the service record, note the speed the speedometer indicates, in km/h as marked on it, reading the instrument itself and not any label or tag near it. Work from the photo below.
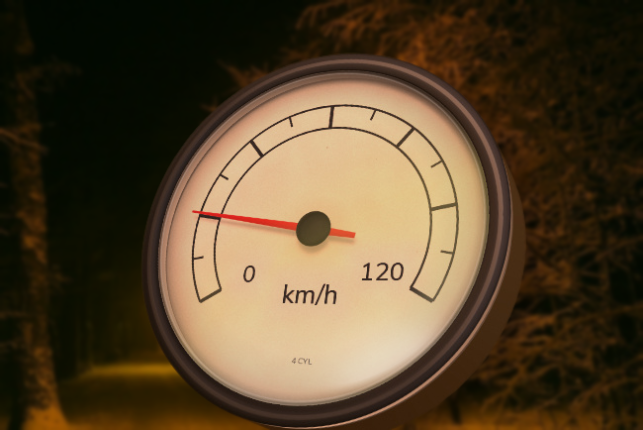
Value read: 20 km/h
